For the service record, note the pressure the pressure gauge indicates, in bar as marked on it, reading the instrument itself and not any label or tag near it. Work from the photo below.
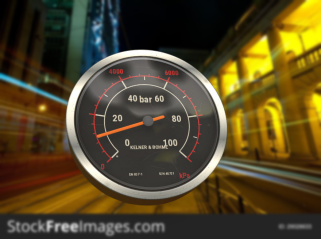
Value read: 10 bar
